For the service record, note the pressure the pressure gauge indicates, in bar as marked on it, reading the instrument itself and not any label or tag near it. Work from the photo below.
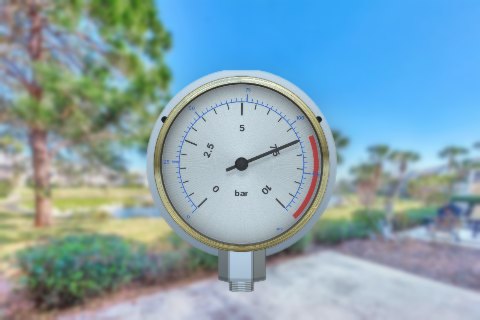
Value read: 7.5 bar
